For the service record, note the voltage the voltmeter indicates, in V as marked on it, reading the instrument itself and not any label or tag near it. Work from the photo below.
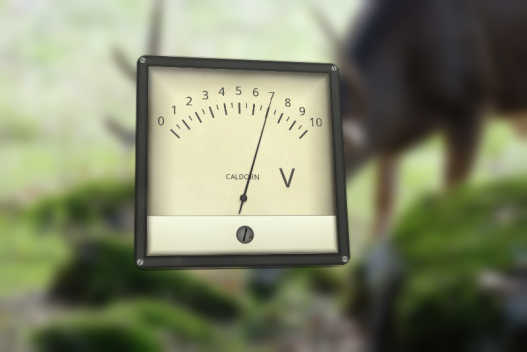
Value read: 7 V
